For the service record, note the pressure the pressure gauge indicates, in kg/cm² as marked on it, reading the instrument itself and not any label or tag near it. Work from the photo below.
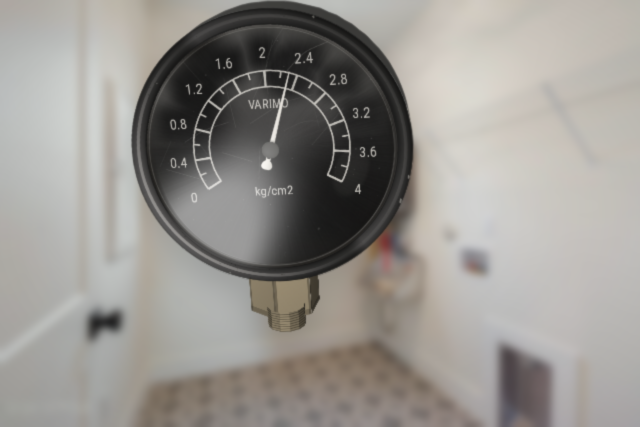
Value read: 2.3 kg/cm²
